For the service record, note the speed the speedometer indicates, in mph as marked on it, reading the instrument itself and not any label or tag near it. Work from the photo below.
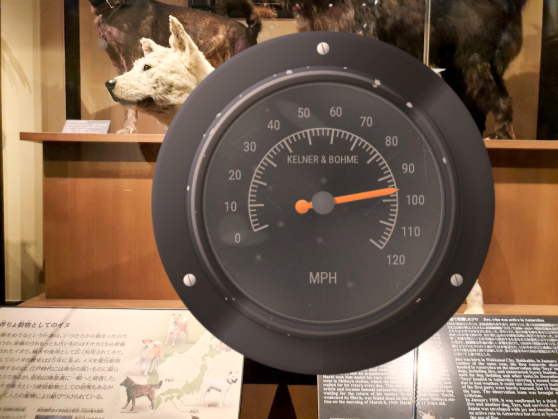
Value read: 96 mph
